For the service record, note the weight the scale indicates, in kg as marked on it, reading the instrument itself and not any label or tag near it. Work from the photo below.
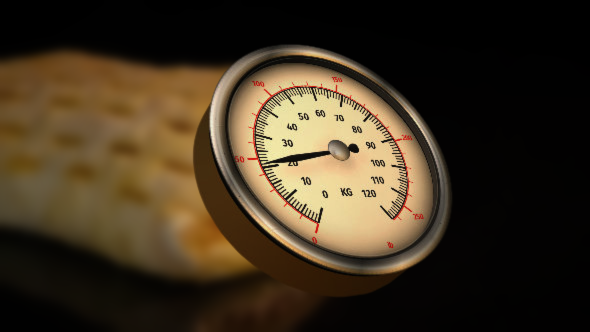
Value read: 20 kg
